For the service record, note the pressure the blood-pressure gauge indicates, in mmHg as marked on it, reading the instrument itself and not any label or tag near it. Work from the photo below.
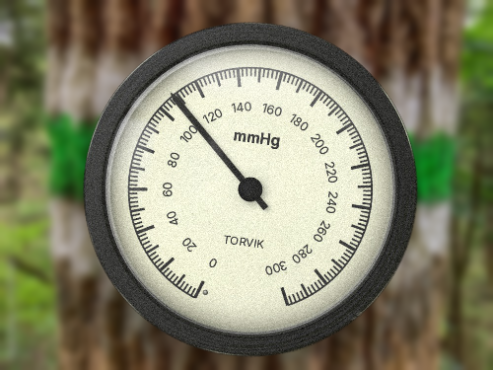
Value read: 108 mmHg
